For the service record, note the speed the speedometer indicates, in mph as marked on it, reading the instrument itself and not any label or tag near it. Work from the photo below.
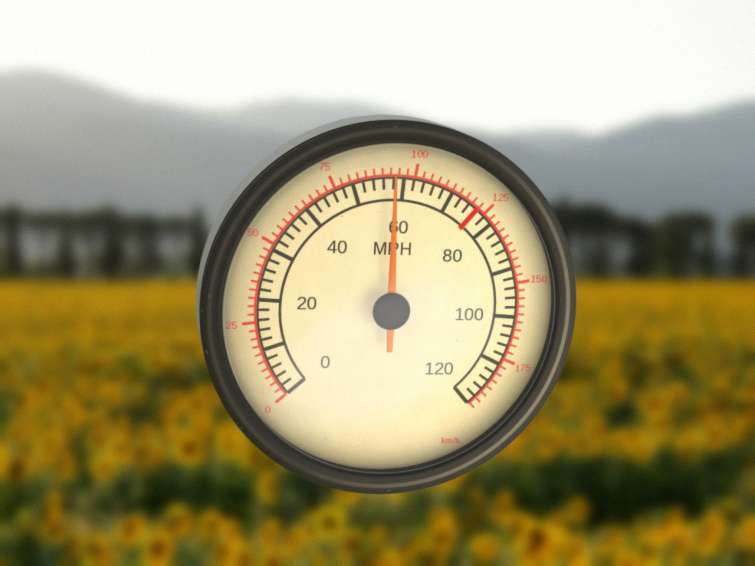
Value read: 58 mph
